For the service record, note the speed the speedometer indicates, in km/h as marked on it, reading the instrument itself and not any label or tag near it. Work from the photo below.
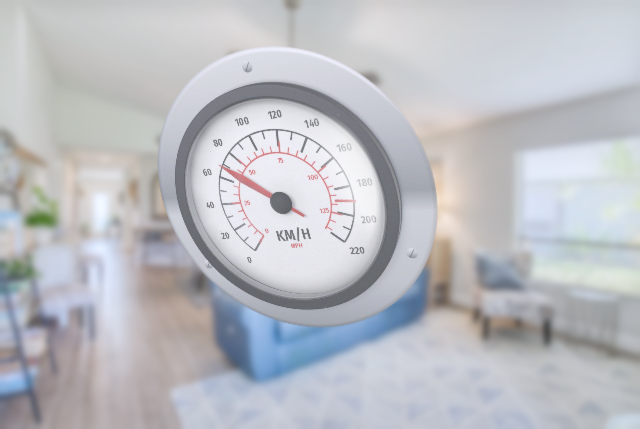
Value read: 70 km/h
